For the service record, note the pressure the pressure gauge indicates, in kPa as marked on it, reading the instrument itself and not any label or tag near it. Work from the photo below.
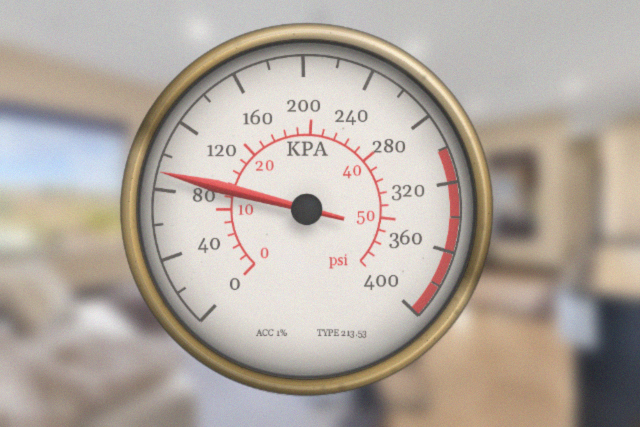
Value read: 90 kPa
